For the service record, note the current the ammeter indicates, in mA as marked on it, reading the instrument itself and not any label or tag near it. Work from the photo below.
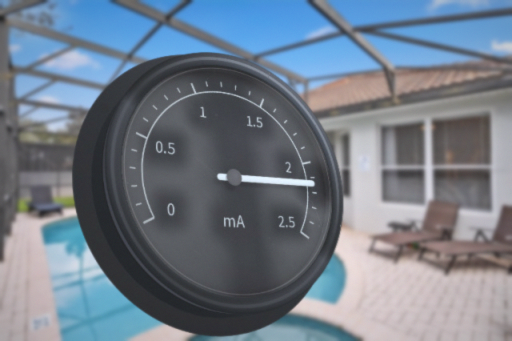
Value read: 2.15 mA
